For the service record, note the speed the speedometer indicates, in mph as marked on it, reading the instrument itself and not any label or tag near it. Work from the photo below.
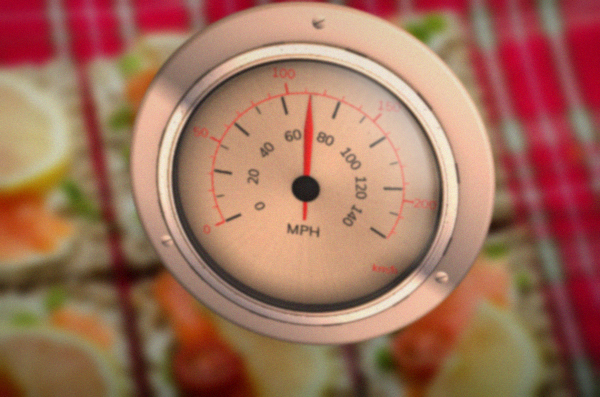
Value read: 70 mph
